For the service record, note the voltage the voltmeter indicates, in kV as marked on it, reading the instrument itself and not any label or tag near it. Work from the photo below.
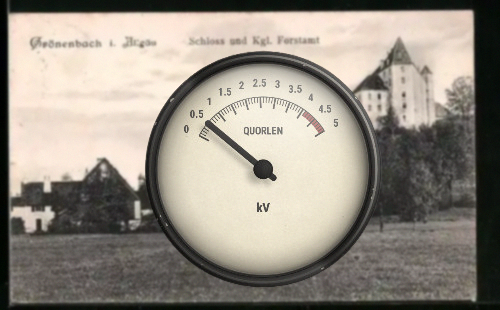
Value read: 0.5 kV
